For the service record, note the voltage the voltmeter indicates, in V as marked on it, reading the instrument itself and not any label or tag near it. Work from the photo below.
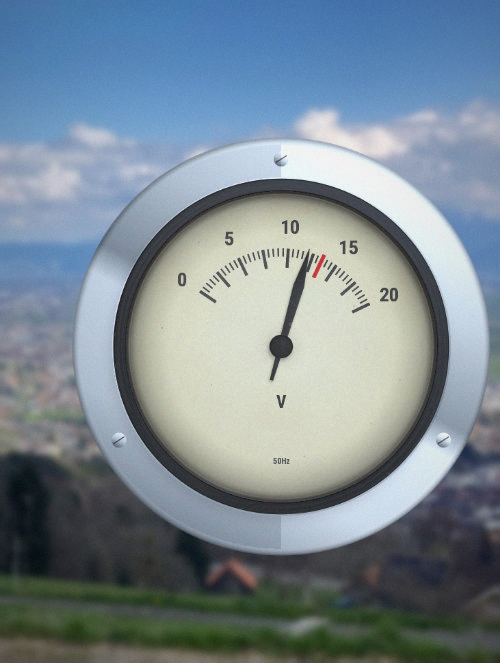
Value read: 12 V
